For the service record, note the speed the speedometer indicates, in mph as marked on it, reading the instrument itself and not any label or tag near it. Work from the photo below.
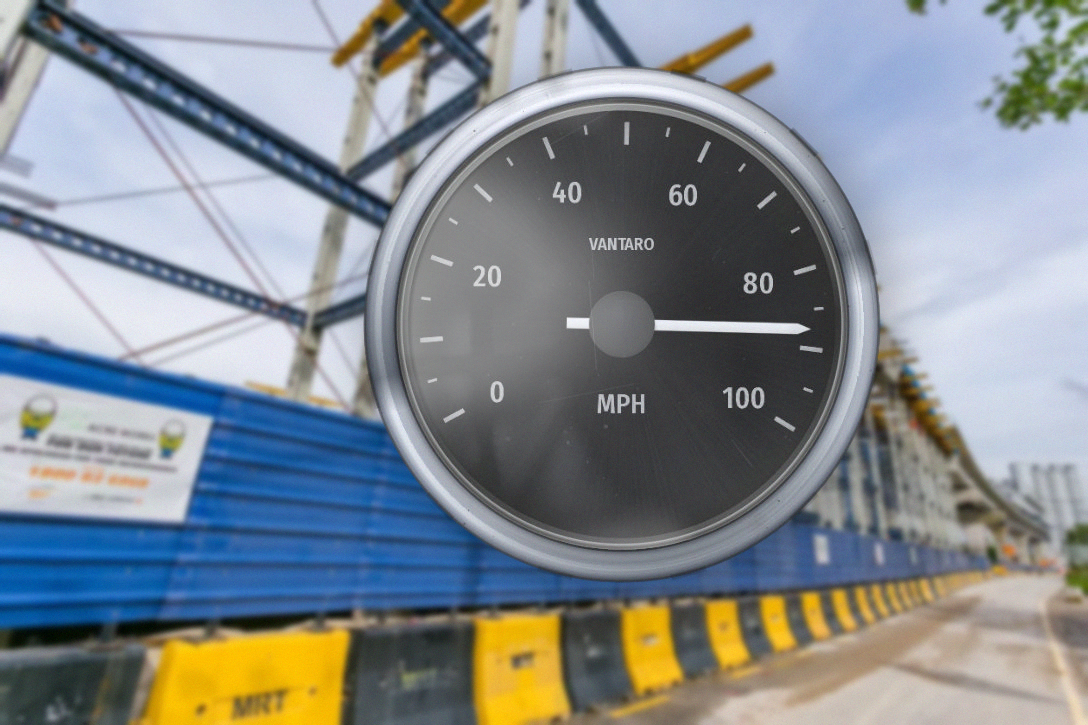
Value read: 87.5 mph
